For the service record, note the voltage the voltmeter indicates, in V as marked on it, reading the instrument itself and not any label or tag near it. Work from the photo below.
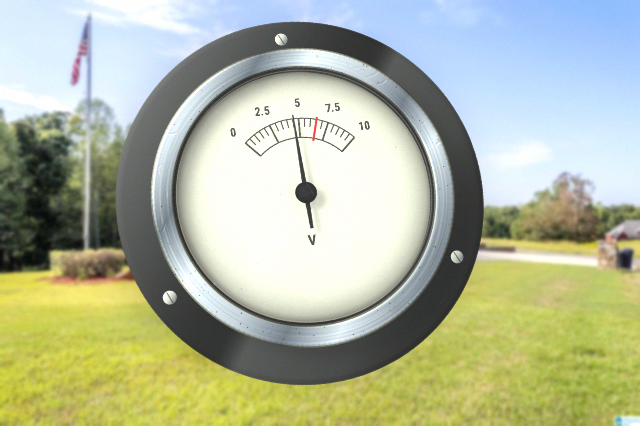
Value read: 4.5 V
